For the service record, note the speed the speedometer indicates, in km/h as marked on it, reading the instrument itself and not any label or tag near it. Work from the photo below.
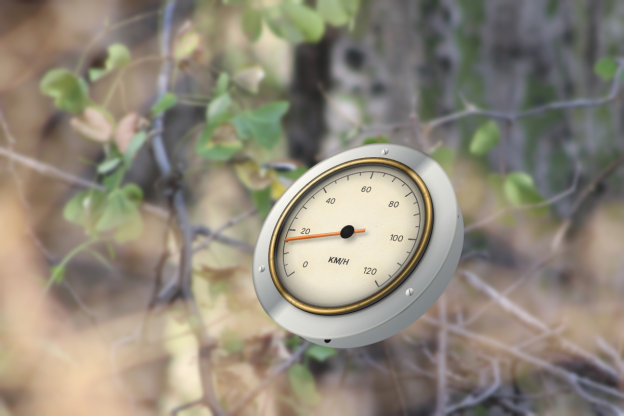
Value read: 15 km/h
